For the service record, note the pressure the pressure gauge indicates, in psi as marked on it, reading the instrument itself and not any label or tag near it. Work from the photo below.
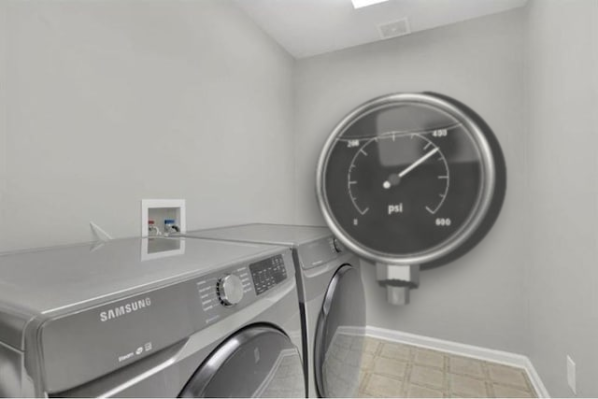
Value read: 425 psi
